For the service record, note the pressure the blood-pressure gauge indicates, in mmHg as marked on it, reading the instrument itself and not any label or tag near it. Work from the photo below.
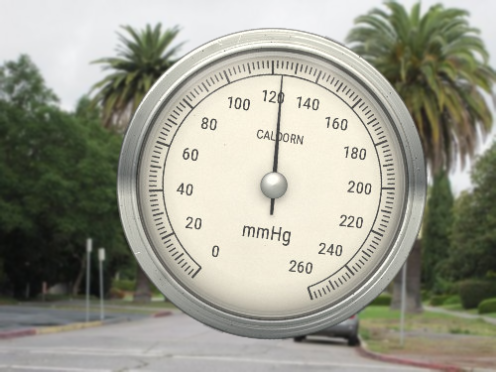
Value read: 124 mmHg
